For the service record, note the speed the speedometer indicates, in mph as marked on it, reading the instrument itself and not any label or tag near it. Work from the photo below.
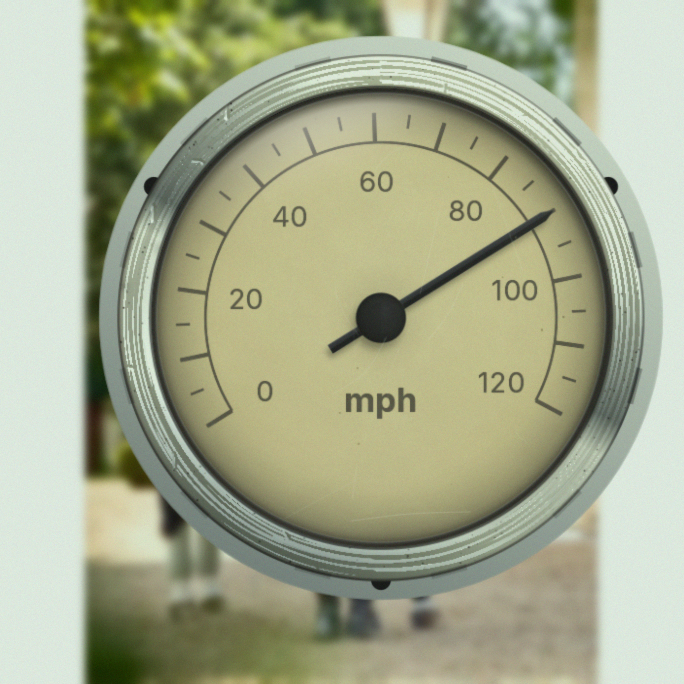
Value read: 90 mph
